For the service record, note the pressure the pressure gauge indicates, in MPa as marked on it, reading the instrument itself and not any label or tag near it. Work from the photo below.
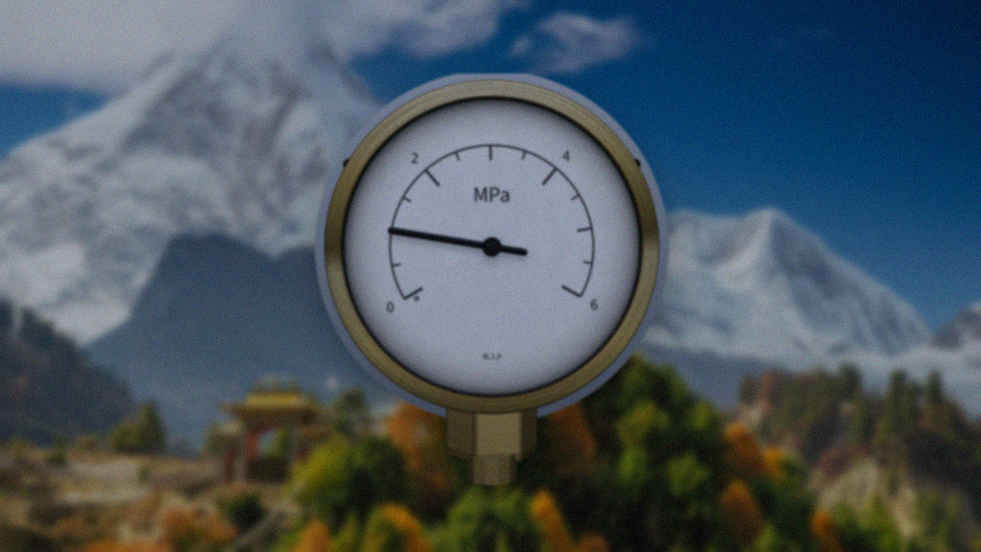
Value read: 1 MPa
